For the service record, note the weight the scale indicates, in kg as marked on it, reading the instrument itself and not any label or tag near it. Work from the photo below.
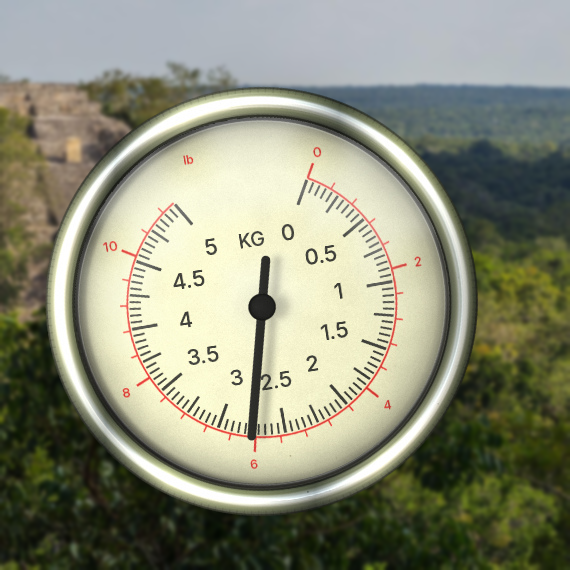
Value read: 2.75 kg
